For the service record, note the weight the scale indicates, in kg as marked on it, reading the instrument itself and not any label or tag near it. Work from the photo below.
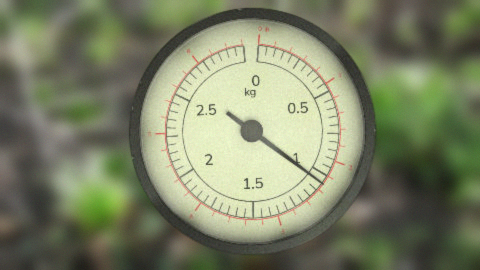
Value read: 1.05 kg
